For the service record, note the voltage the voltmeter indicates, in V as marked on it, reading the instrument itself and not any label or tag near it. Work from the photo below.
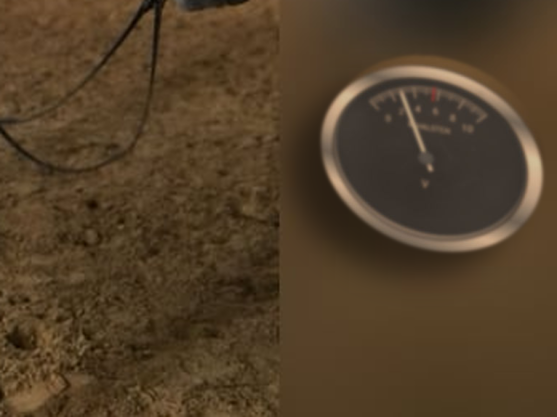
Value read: 3 V
